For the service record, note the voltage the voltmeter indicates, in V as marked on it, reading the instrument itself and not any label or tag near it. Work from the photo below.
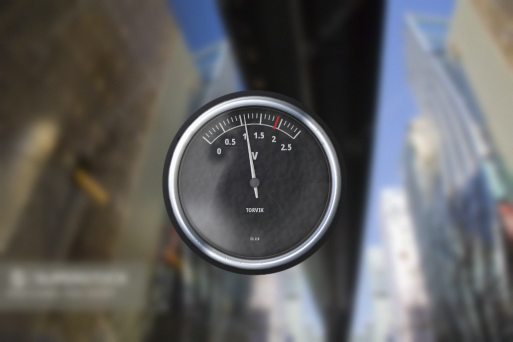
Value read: 1.1 V
